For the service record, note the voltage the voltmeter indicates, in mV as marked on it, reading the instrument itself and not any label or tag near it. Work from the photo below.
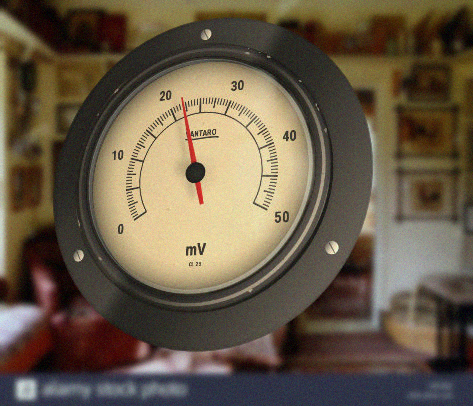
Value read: 22.5 mV
